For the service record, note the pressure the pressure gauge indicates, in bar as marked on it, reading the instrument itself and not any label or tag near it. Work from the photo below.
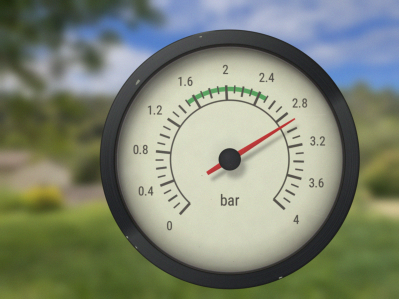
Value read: 2.9 bar
